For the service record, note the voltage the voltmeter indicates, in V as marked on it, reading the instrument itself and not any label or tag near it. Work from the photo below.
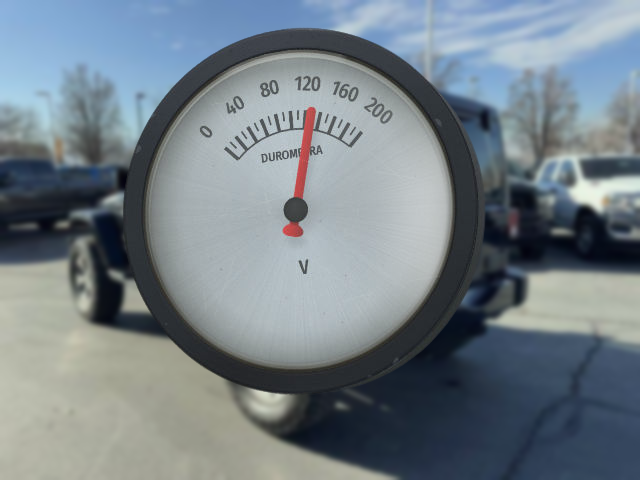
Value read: 130 V
